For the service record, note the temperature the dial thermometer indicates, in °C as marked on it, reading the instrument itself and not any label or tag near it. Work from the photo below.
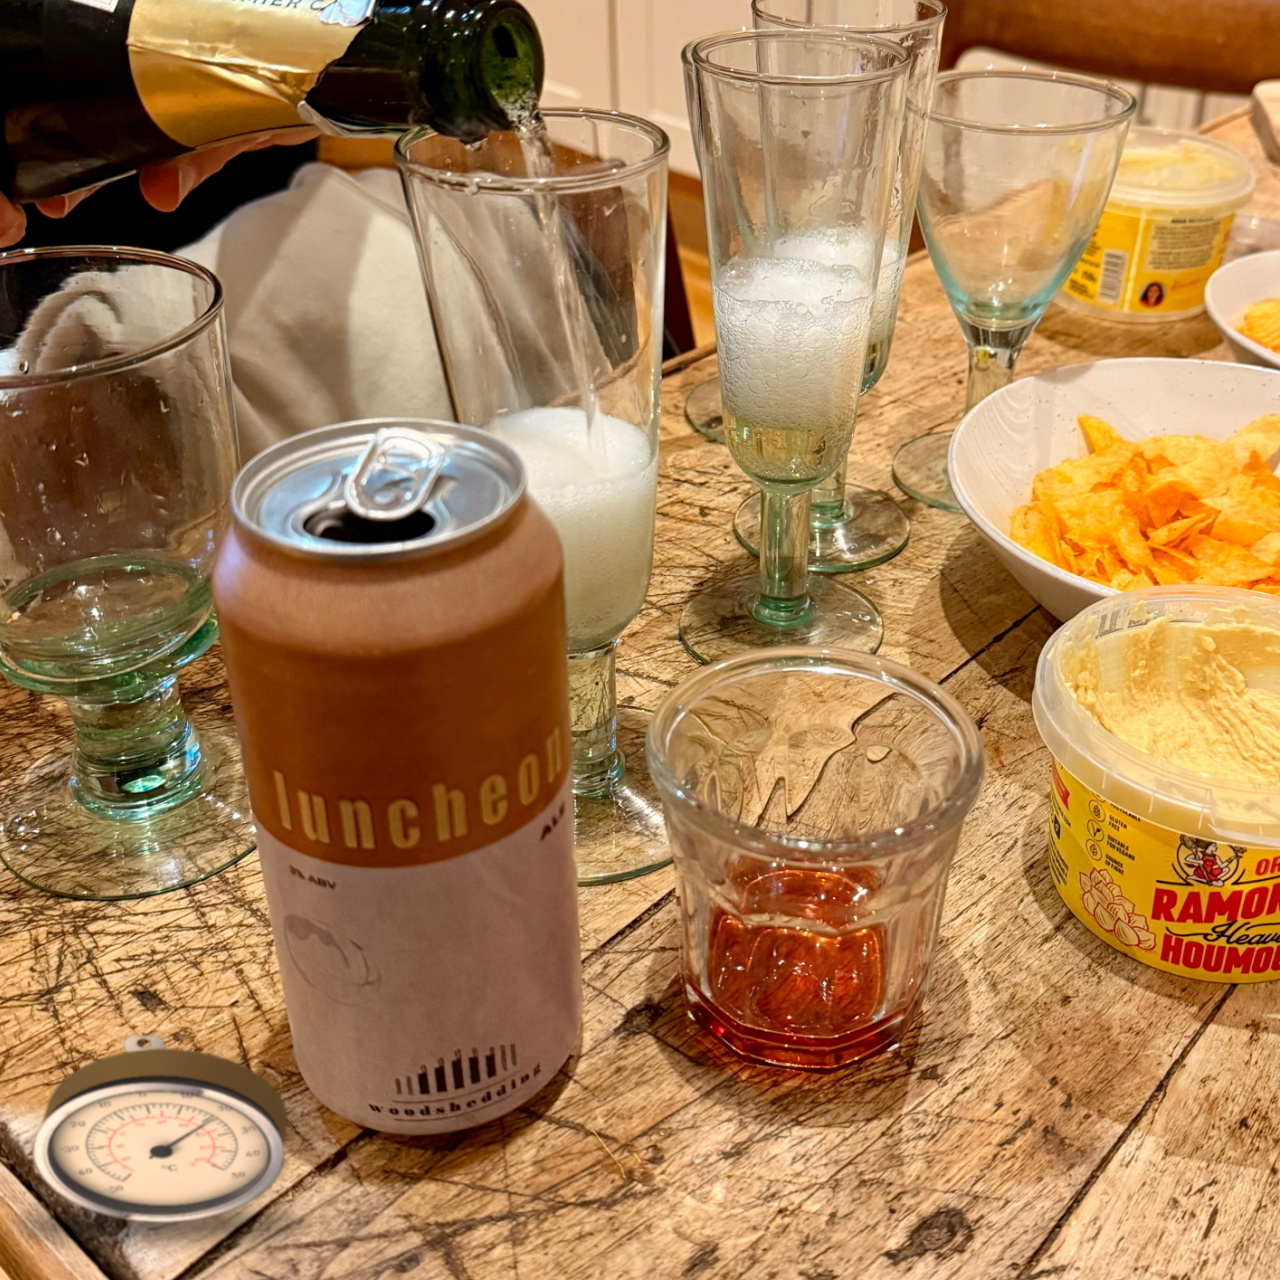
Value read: 20 °C
